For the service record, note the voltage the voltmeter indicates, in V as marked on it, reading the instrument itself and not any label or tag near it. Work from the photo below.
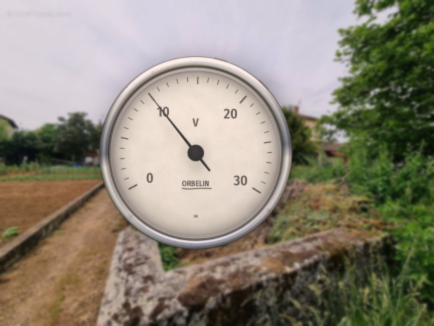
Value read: 10 V
